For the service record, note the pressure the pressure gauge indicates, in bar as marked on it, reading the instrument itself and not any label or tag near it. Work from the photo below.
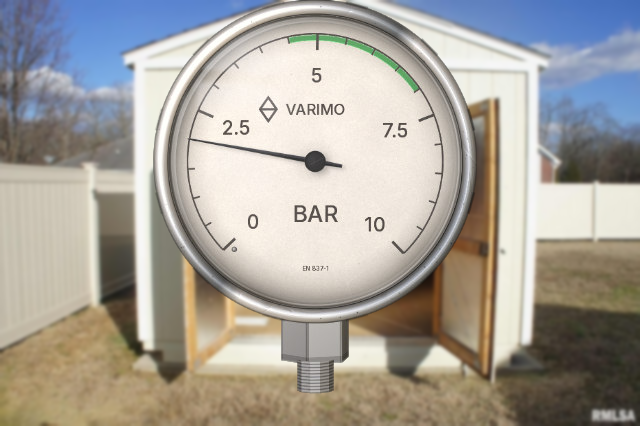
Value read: 2 bar
